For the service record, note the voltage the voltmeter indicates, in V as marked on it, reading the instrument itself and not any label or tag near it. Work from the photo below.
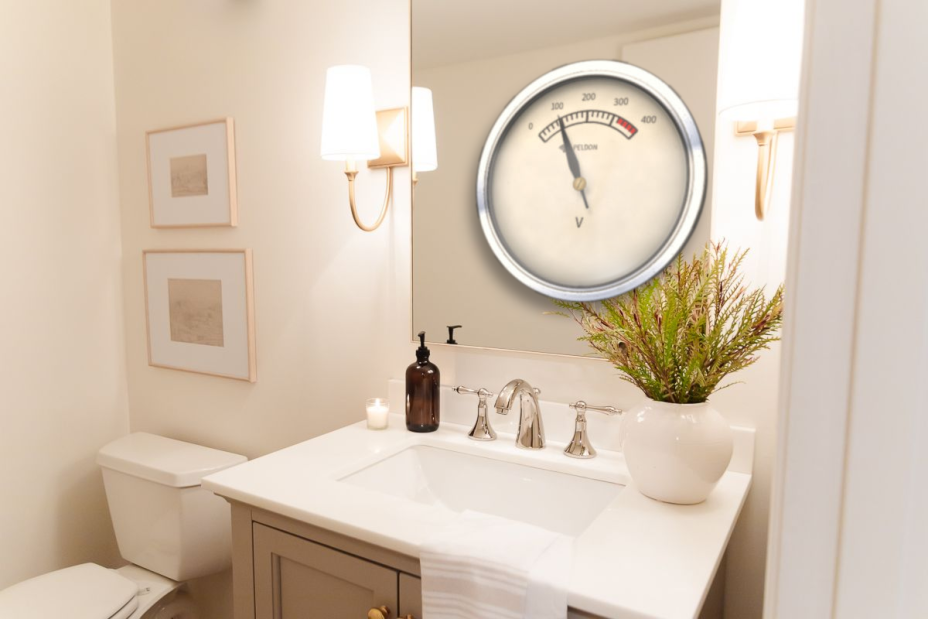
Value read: 100 V
